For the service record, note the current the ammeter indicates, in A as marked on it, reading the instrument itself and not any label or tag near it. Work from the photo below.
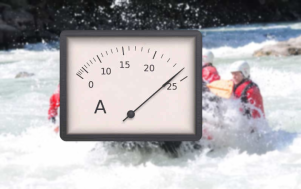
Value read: 24 A
